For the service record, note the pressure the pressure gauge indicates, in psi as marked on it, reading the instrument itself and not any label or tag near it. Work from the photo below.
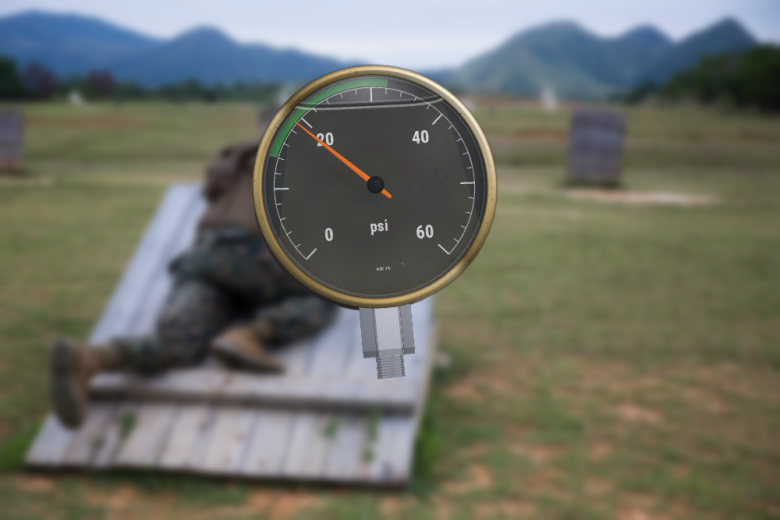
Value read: 19 psi
